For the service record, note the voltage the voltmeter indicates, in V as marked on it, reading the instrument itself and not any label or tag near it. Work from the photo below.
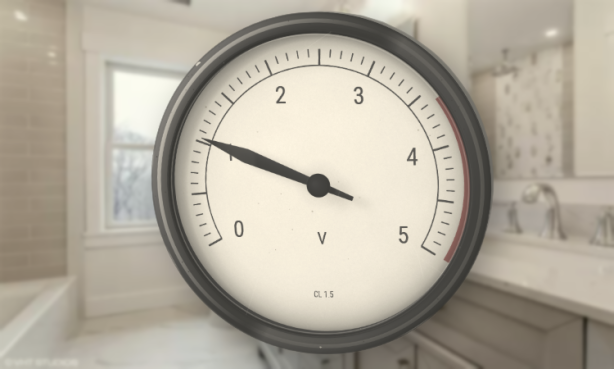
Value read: 1.05 V
